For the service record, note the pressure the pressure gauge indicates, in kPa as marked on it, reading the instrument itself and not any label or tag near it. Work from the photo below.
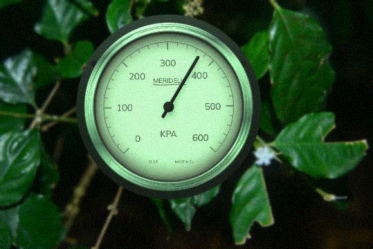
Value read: 370 kPa
